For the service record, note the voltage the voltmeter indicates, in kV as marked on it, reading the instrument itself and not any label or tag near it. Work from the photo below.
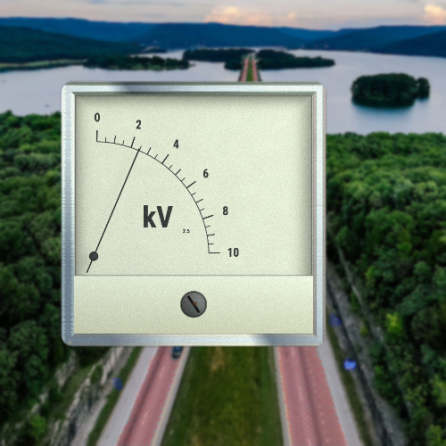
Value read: 2.5 kV
